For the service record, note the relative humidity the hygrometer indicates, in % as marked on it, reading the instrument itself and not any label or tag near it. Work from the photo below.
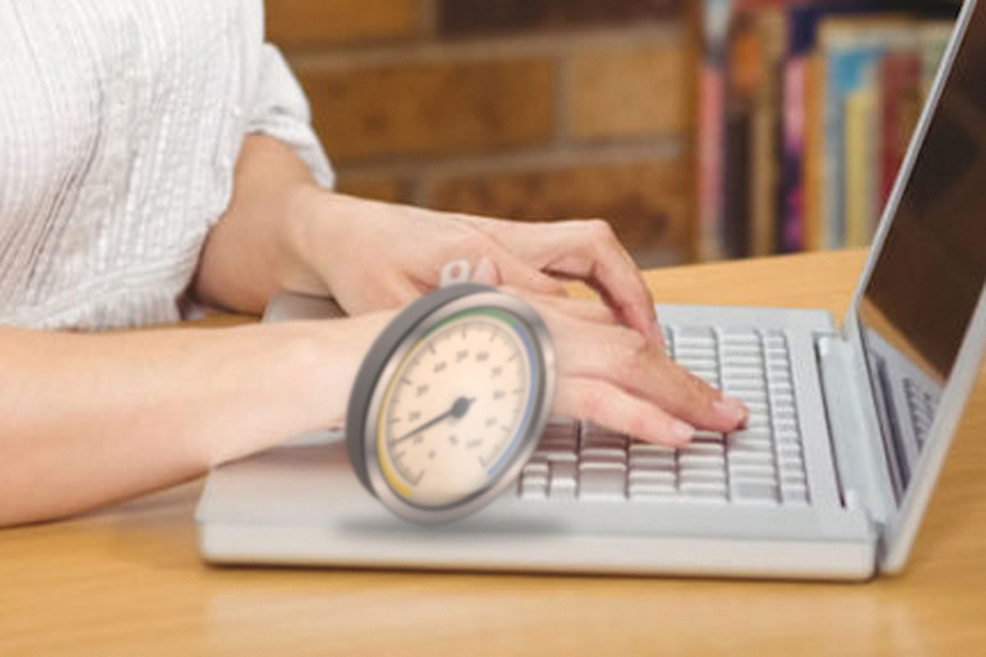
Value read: 15 %
